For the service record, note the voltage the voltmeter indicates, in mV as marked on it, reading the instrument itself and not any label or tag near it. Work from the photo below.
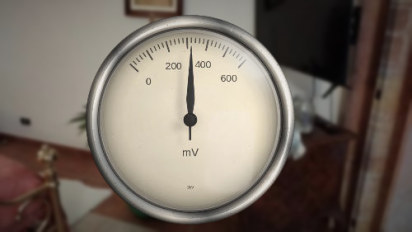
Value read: 320 mV
